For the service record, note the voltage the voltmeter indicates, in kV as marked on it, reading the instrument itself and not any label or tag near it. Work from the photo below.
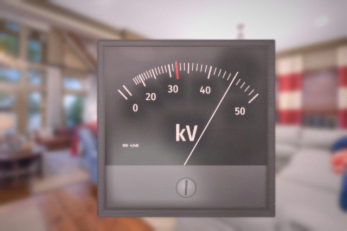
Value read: 45 kV
